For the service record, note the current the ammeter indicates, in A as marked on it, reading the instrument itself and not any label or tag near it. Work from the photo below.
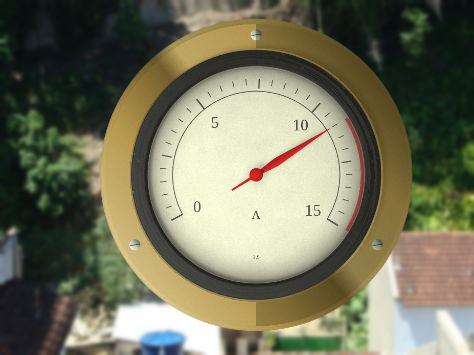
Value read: 11 A
